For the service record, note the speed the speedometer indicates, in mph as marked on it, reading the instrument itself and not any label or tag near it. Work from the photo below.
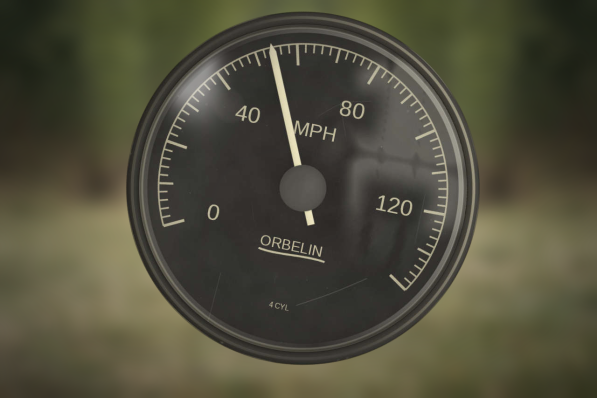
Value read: 54 mph
